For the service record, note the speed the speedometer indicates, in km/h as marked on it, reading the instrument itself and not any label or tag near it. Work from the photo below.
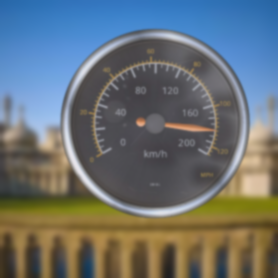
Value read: 180 km/h
